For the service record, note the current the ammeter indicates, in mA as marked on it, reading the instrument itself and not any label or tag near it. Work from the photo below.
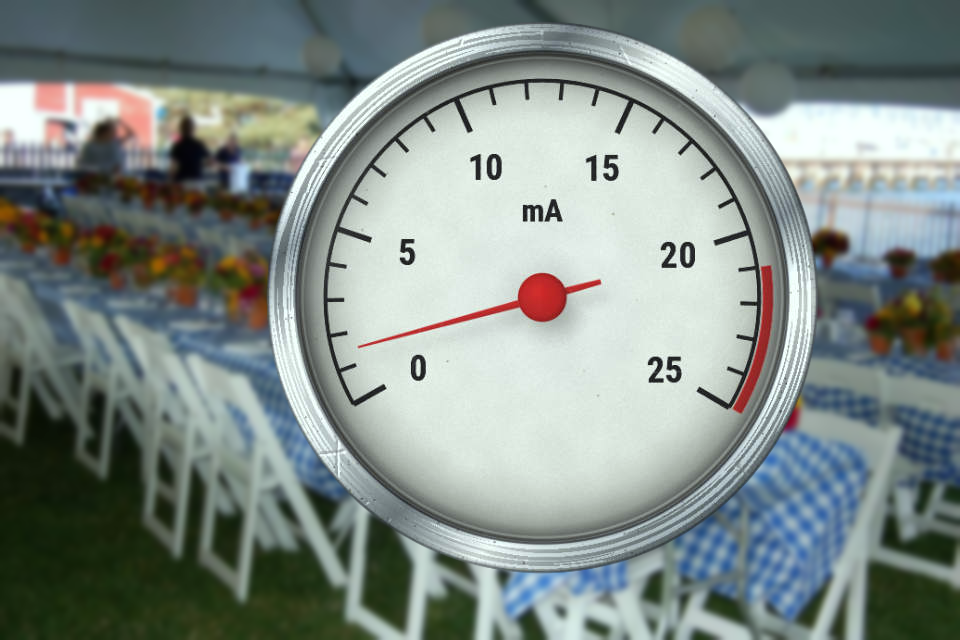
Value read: 1.5 mA
